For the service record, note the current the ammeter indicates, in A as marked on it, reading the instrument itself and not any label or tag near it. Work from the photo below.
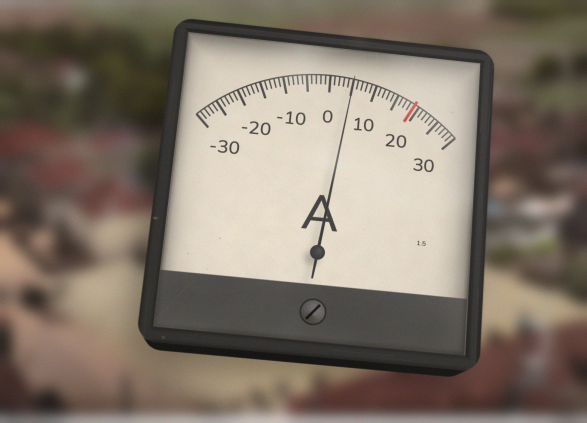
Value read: 5 A
